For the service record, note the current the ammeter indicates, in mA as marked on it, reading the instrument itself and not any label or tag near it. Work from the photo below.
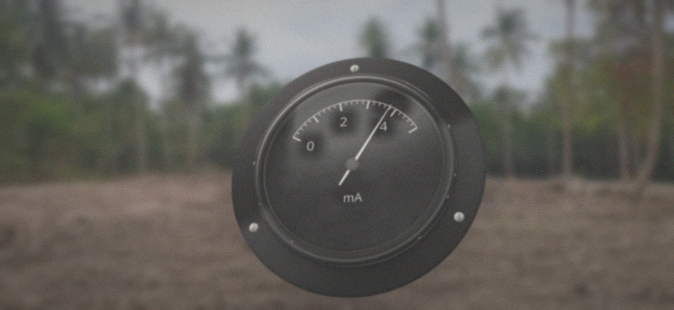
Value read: 3.8 mA
